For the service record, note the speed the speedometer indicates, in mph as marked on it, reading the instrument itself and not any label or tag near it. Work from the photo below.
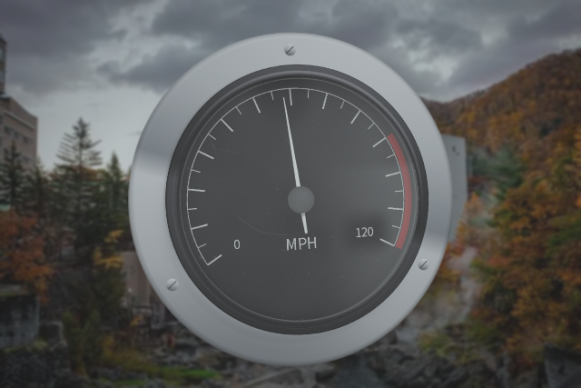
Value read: 57.5 mph
